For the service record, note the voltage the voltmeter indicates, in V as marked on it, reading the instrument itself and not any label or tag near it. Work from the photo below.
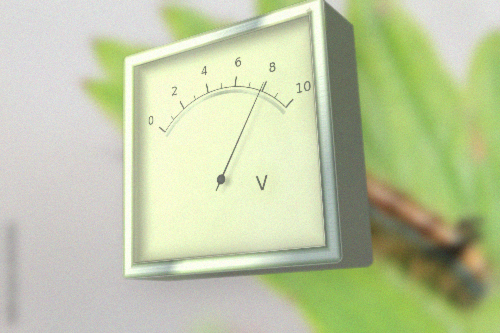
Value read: 8 V
